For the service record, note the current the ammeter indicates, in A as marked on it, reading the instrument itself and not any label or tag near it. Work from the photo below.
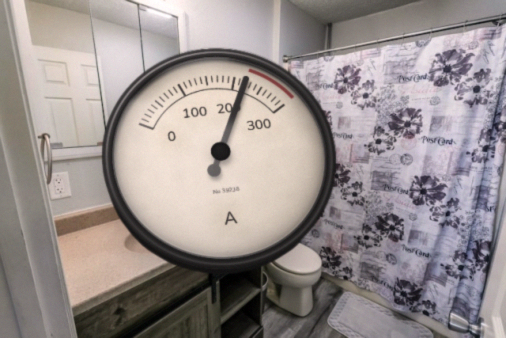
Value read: 220 A
